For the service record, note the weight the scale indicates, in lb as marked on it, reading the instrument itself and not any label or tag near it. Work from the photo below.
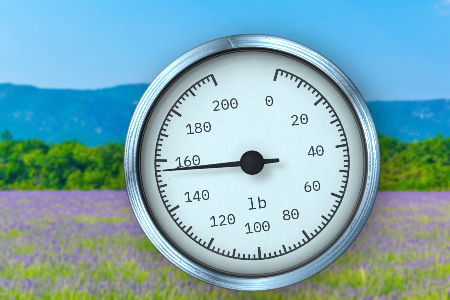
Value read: 156 lb
